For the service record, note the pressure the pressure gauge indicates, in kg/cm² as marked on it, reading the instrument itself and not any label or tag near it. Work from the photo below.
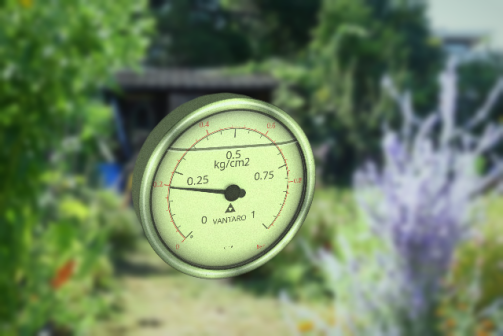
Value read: 0.2 kg/cm²
